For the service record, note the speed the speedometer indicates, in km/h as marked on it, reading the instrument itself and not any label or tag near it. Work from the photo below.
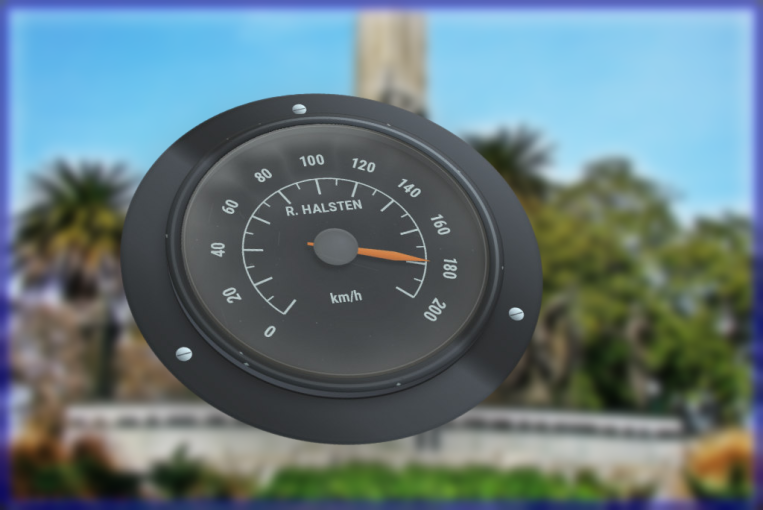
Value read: 180 km/h
